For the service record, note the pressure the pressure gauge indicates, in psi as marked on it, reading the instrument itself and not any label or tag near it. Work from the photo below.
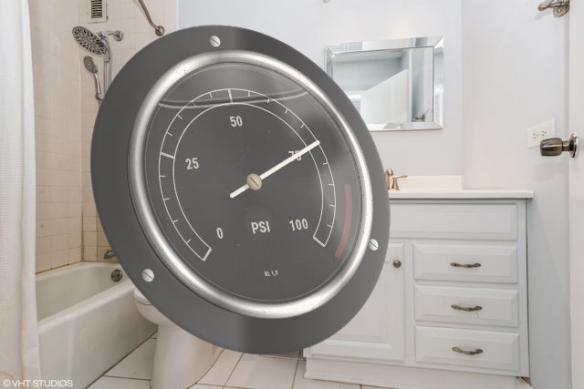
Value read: 75 psi
